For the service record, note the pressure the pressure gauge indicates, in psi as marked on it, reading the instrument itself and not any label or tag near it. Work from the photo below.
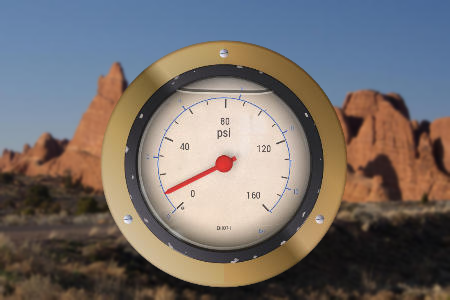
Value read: 10 psi
